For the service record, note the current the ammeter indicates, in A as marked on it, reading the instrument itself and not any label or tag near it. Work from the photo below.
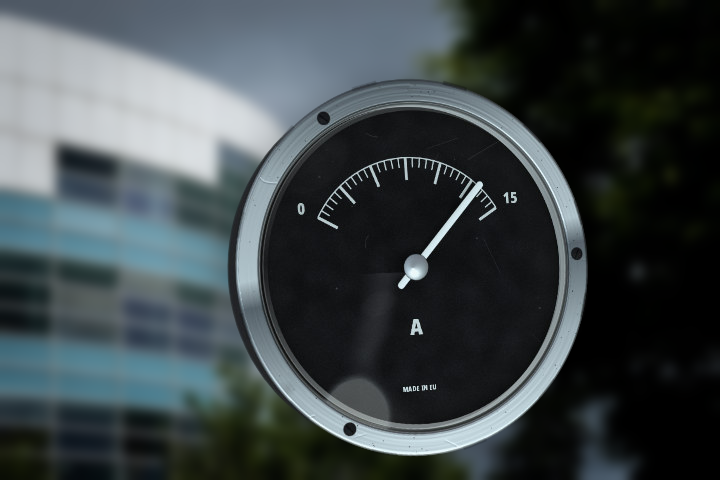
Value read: 13 A
